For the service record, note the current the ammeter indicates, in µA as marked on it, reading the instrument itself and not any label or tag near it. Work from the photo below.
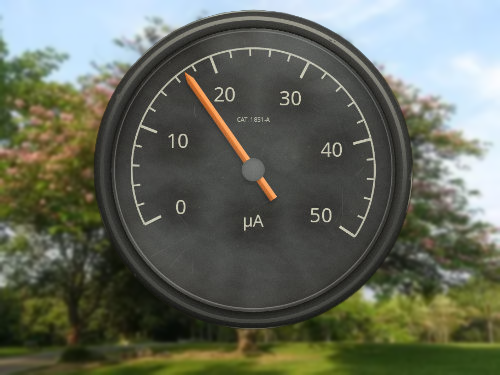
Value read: 17 µA
